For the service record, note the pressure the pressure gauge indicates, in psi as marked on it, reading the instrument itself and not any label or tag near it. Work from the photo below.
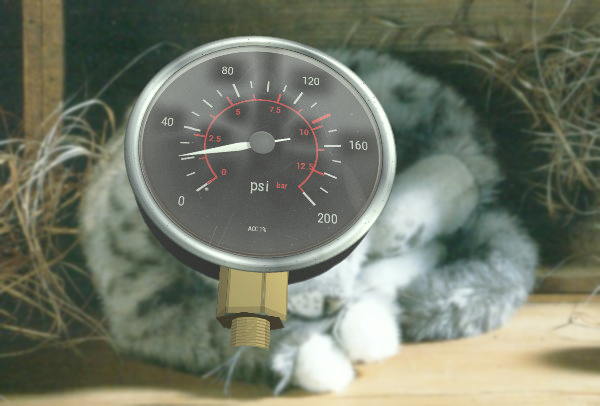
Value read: 20 psi
